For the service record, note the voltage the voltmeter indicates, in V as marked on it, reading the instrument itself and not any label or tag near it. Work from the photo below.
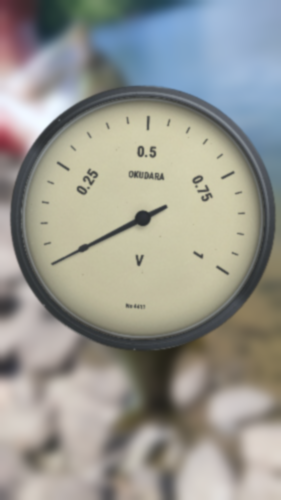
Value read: 0 V
